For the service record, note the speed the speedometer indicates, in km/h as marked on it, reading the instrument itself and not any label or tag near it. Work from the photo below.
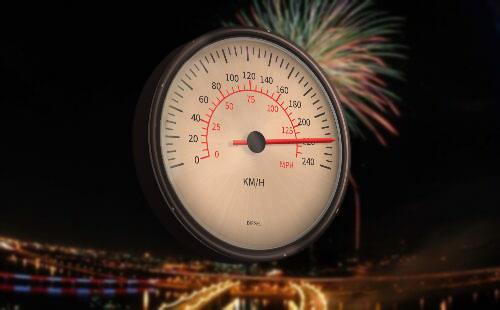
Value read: 220 km/h
